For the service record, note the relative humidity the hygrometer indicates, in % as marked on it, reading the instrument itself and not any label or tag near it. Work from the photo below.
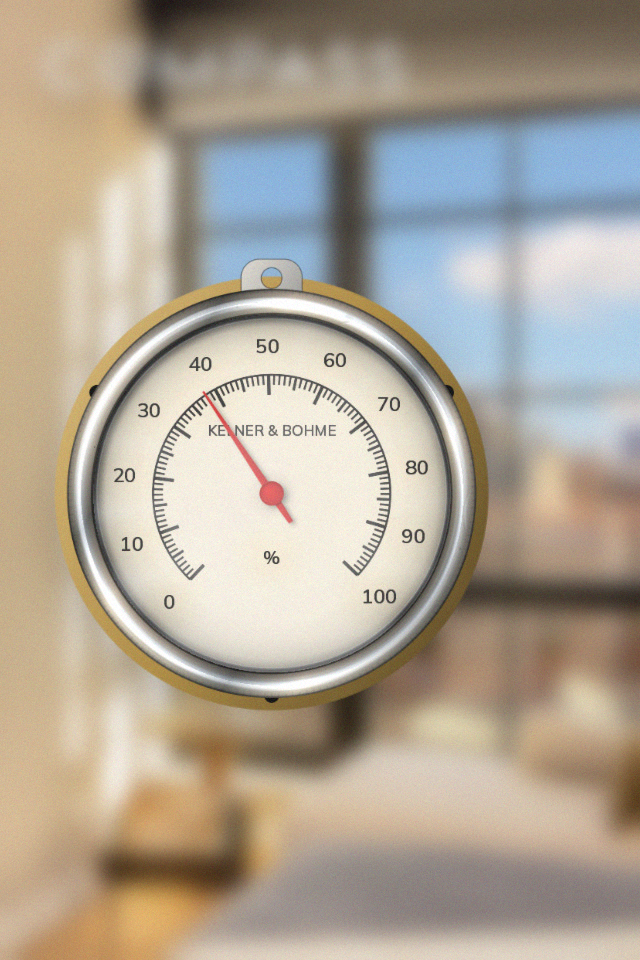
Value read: 38 %
